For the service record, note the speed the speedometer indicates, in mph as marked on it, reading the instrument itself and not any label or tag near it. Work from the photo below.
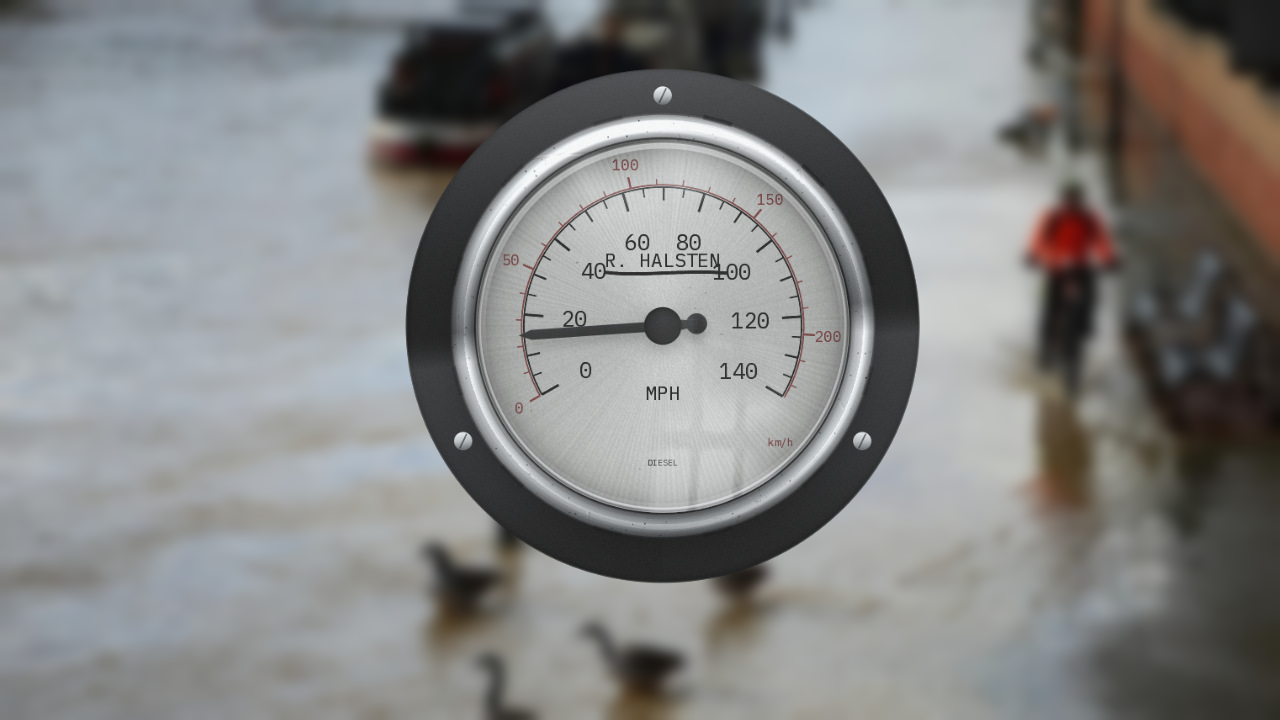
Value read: 15 mph
